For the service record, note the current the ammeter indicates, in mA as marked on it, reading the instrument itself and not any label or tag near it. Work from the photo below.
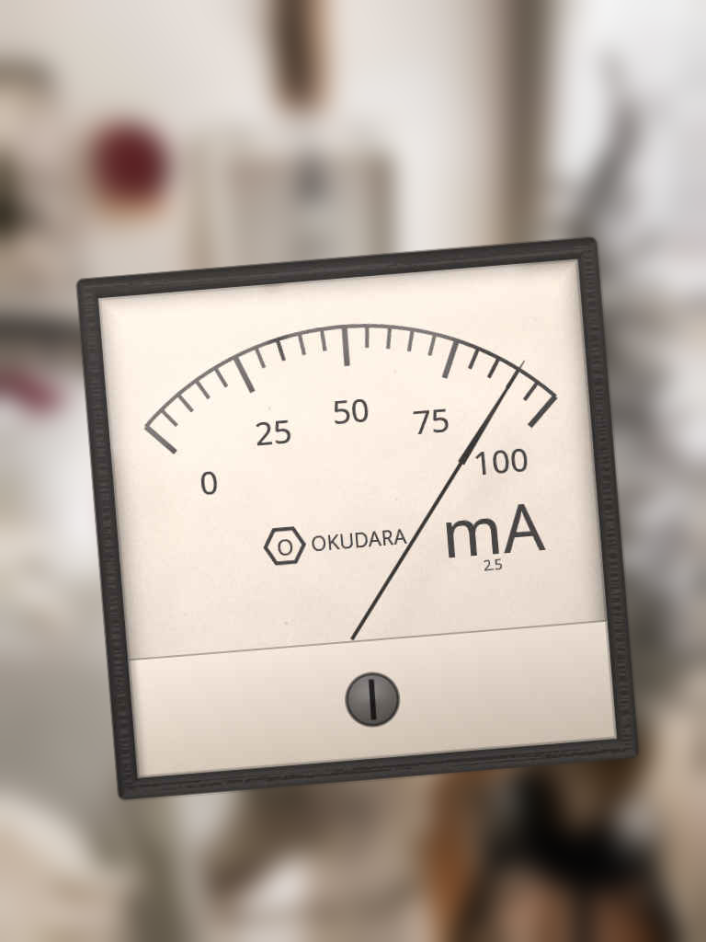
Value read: 90 mA
